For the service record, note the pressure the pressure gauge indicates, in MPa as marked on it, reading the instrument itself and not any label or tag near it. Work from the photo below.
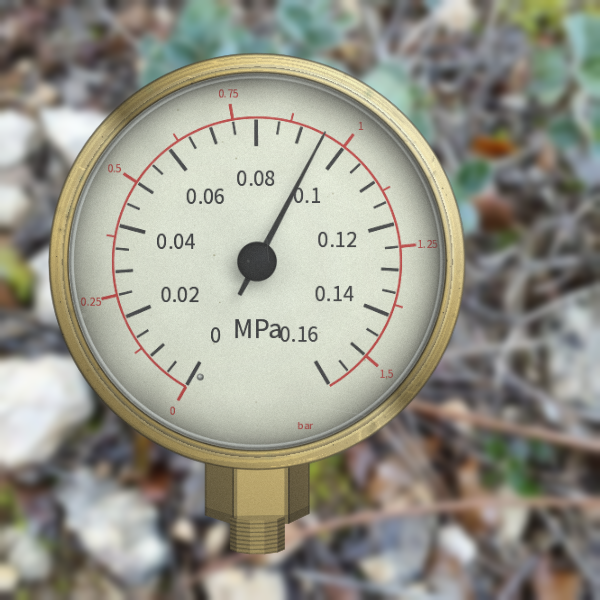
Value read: 0.095 MPa
